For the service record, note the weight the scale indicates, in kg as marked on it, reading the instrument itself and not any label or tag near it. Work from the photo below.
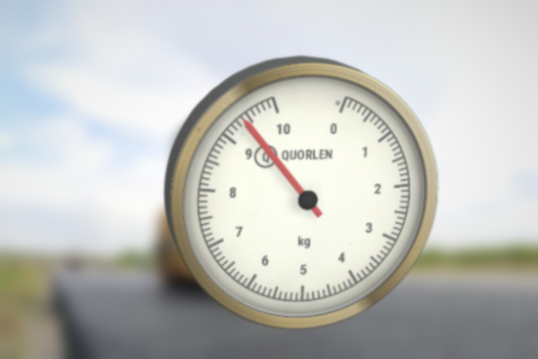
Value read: 9.4 kg
